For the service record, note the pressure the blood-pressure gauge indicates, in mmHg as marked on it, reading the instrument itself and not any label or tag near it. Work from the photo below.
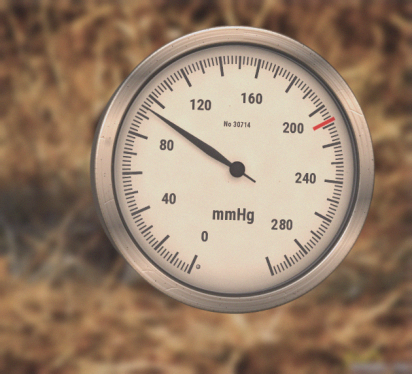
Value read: 94 mmHg
